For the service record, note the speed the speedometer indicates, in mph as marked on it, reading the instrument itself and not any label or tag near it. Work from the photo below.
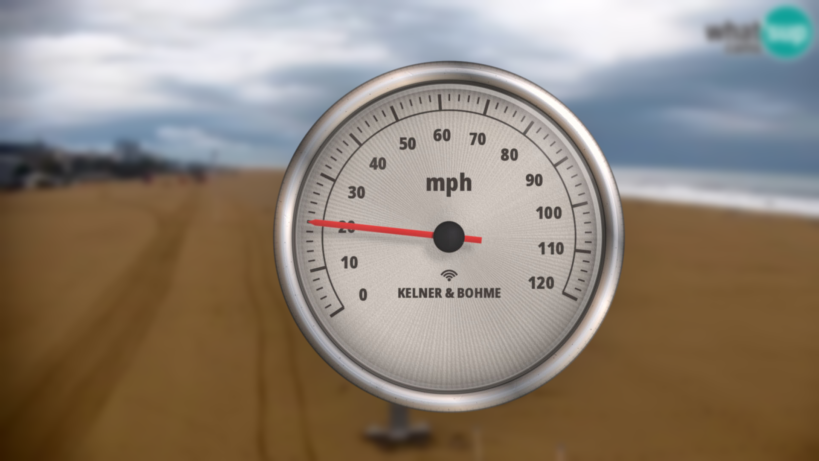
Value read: 20 mph
